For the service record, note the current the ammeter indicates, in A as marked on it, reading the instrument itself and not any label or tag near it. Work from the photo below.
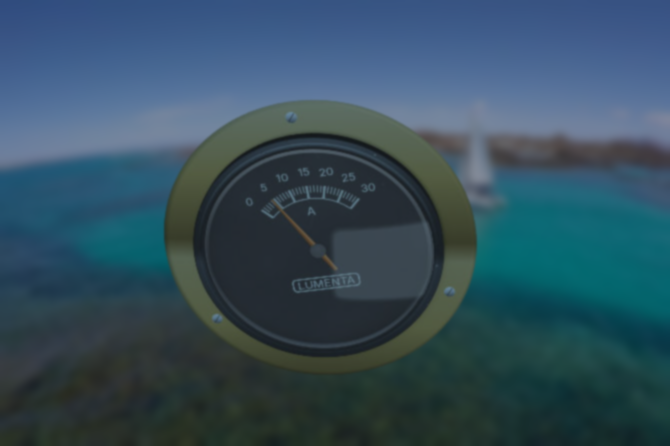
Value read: 5 A
